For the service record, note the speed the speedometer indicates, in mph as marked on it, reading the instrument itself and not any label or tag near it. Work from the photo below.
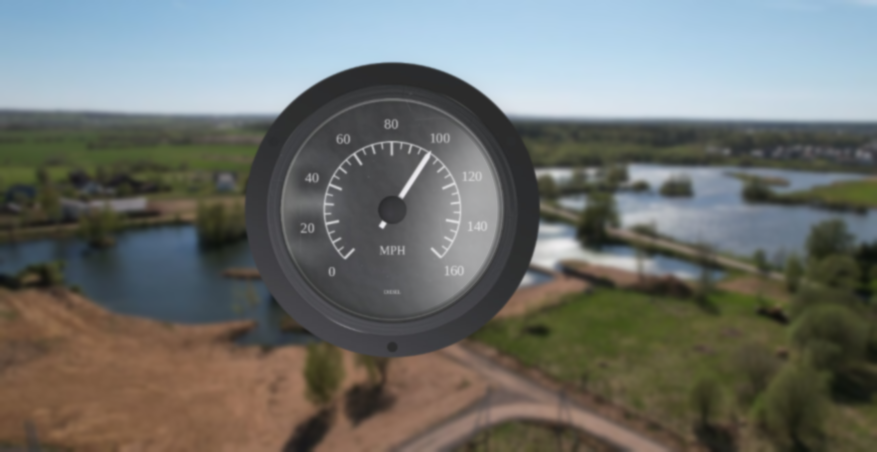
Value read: 100 mph
